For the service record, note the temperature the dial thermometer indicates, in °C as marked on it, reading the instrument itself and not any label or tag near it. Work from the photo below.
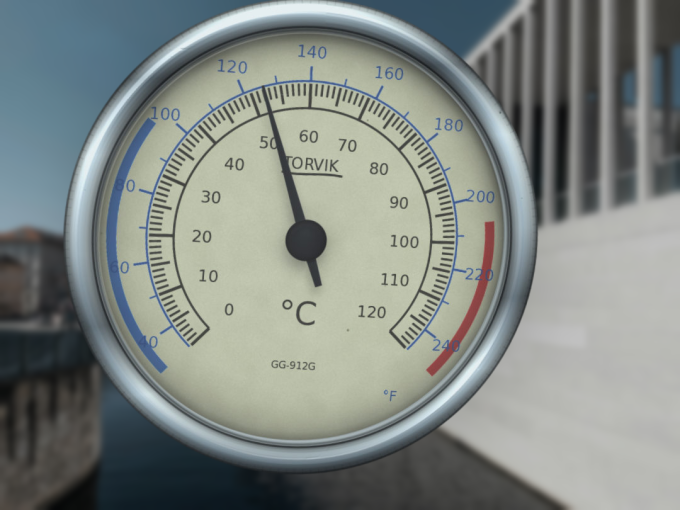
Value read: 52 °C
